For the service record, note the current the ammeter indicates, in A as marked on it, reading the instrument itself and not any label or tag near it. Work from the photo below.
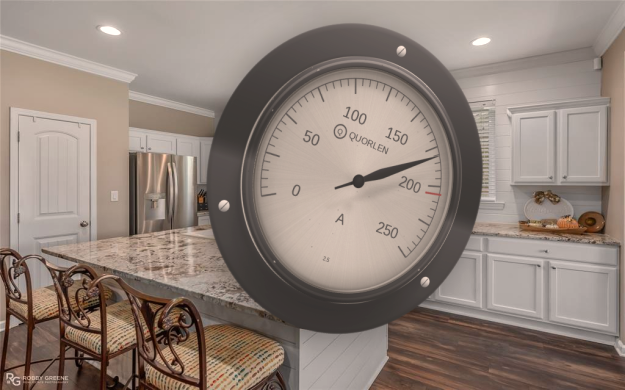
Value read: 180 A
